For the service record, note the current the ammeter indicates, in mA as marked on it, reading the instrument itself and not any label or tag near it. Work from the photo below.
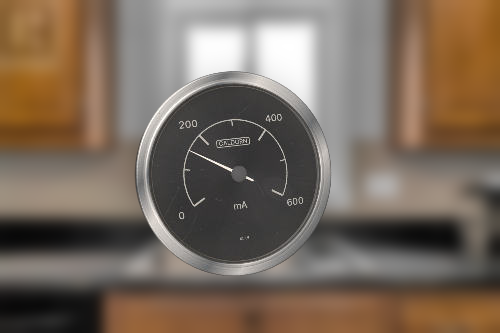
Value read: 150 mA
